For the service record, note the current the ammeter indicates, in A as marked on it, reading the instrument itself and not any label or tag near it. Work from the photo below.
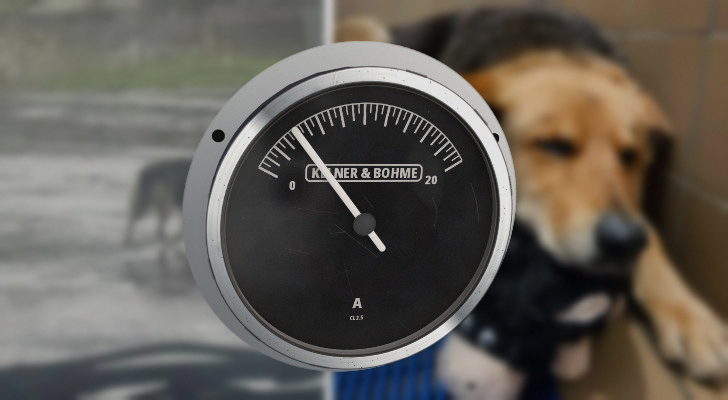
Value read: 4 A
